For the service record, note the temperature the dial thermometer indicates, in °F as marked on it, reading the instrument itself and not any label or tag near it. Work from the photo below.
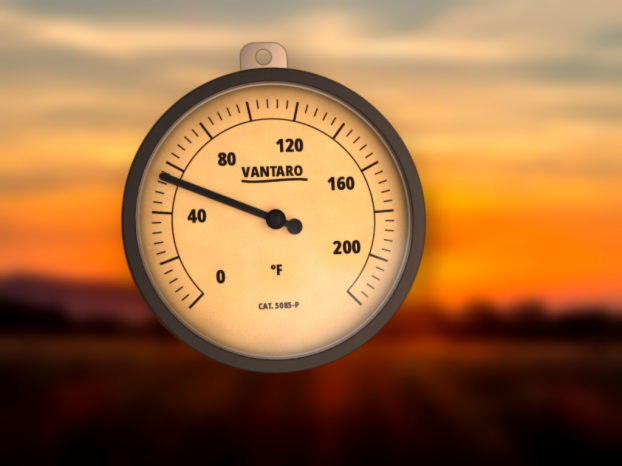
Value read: 54 °F
